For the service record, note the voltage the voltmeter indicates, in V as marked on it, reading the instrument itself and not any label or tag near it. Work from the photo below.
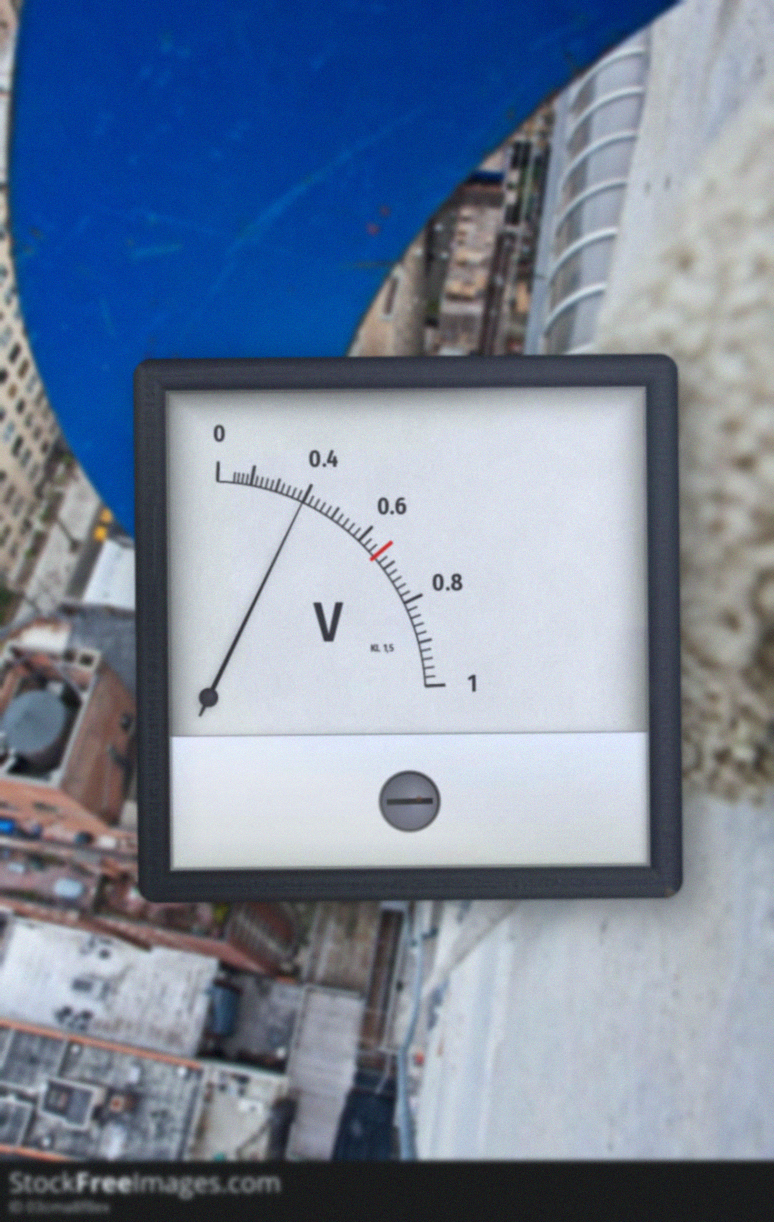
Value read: 0.4 V
